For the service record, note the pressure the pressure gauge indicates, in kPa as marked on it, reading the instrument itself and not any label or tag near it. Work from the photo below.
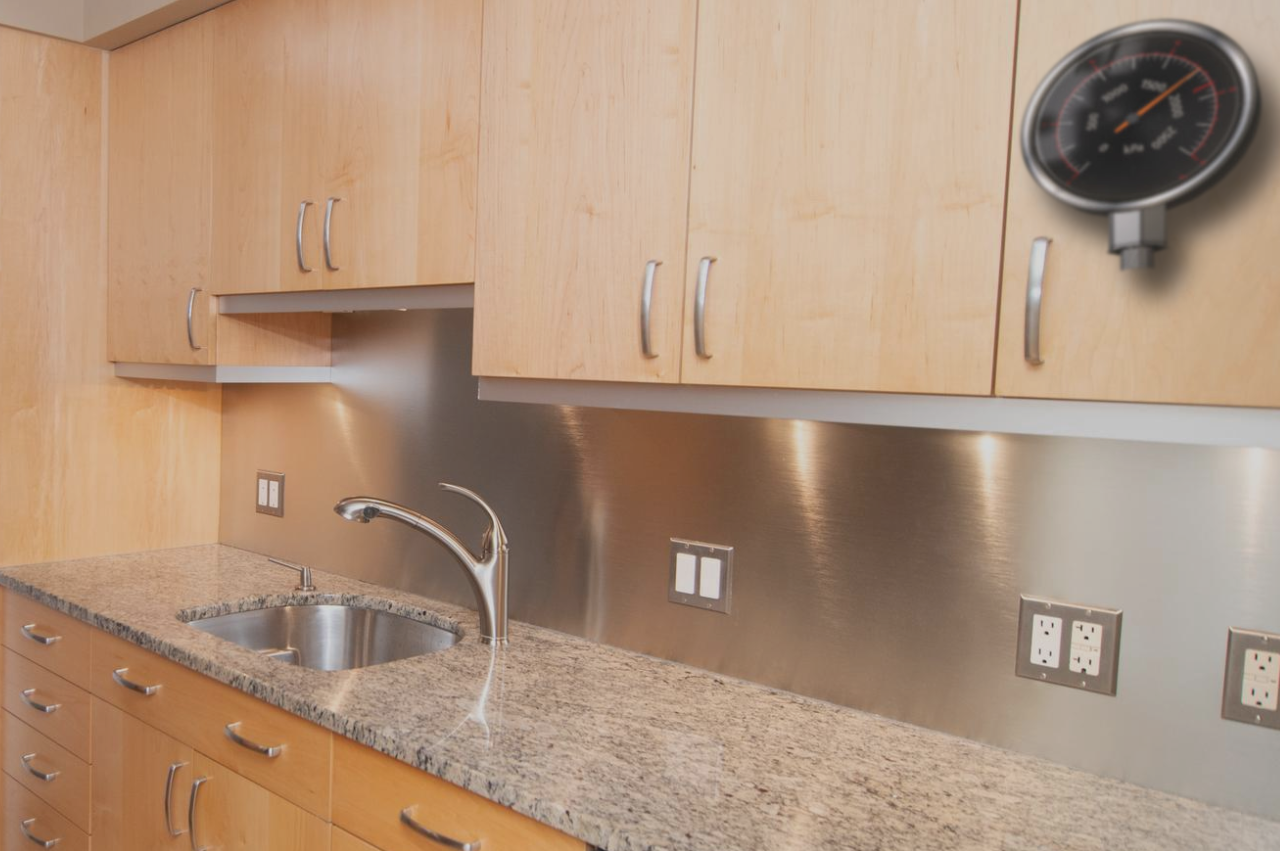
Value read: 1750 kPa
